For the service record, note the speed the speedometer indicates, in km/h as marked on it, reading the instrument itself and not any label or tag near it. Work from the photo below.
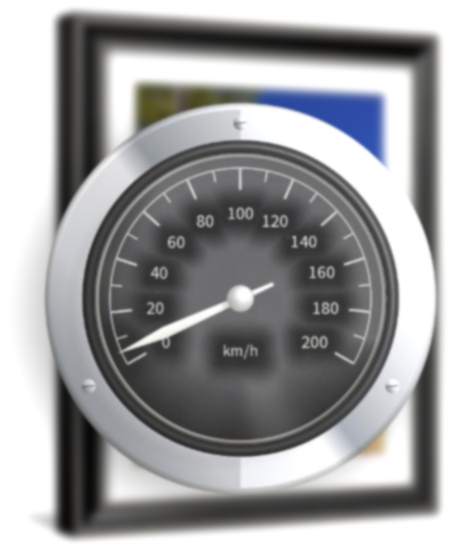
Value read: 5 km/h
